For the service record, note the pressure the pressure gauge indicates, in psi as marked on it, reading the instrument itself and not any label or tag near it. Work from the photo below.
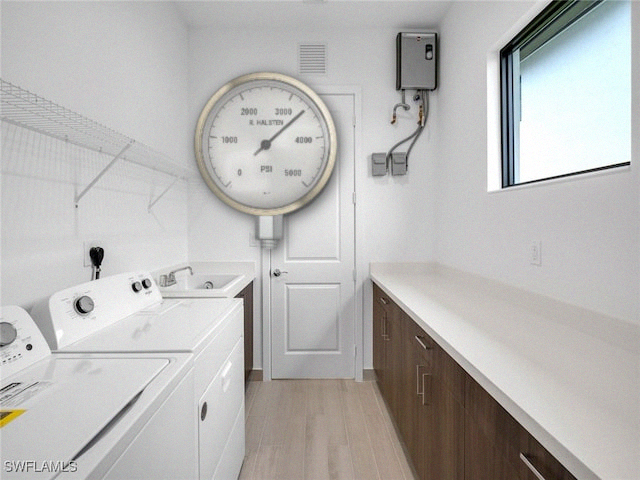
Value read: 3400 psi
